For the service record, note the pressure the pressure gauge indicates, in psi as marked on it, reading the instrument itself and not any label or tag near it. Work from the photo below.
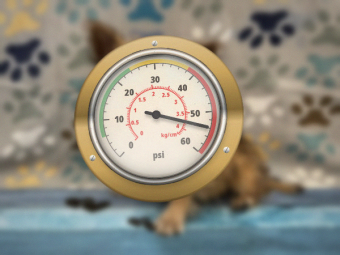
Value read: 54 psi
